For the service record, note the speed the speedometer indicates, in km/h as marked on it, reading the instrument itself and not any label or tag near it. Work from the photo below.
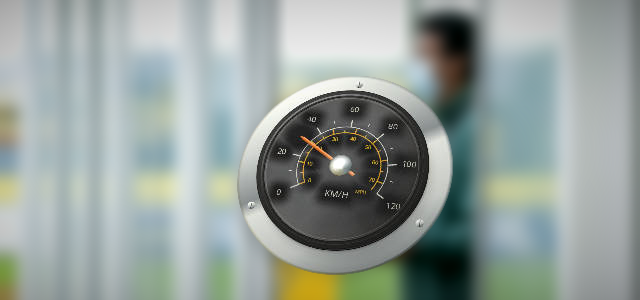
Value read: 30 km/h
